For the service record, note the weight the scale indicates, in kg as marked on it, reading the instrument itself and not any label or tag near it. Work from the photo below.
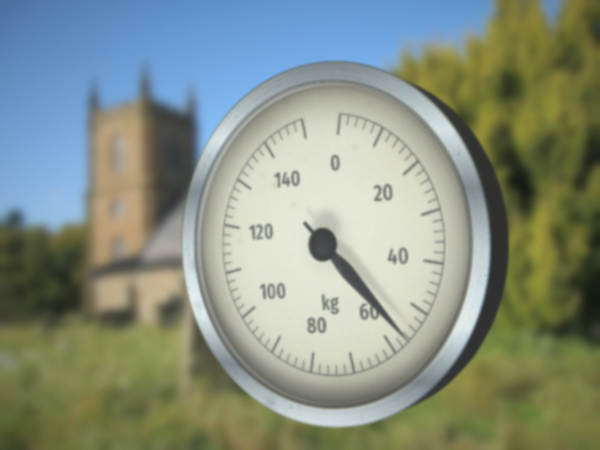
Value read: 56 kg
